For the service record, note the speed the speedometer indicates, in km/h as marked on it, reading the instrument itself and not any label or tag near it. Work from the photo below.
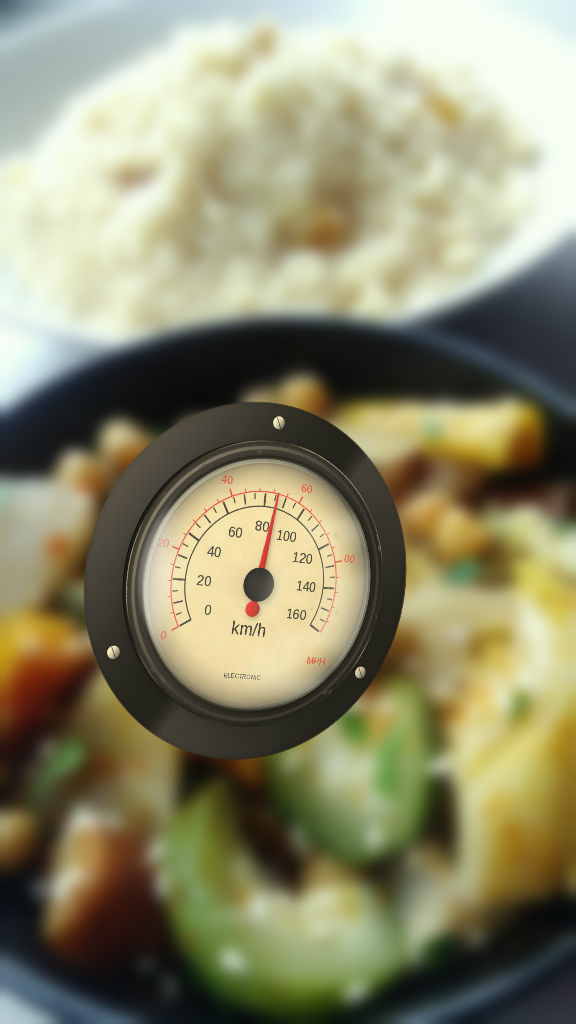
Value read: 85 km/h
